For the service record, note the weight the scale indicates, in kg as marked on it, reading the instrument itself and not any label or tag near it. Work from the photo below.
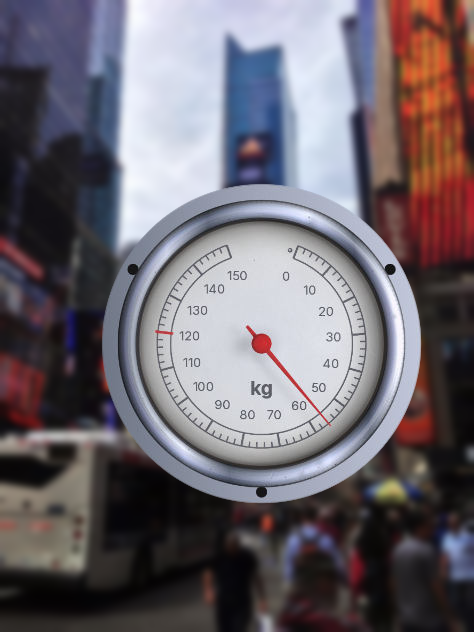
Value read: 56 kg
